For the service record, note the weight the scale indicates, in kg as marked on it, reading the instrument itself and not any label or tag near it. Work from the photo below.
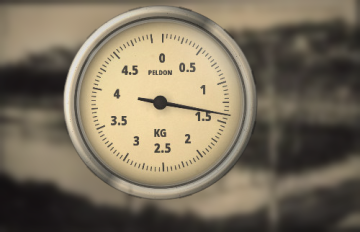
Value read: 1.4 kg
